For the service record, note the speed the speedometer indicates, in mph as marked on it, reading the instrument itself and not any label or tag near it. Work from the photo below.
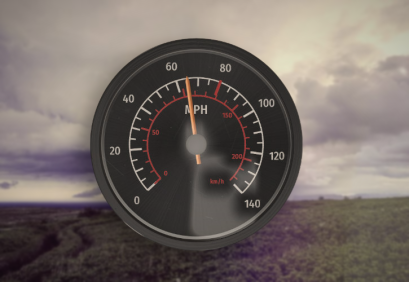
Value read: 65 mph
